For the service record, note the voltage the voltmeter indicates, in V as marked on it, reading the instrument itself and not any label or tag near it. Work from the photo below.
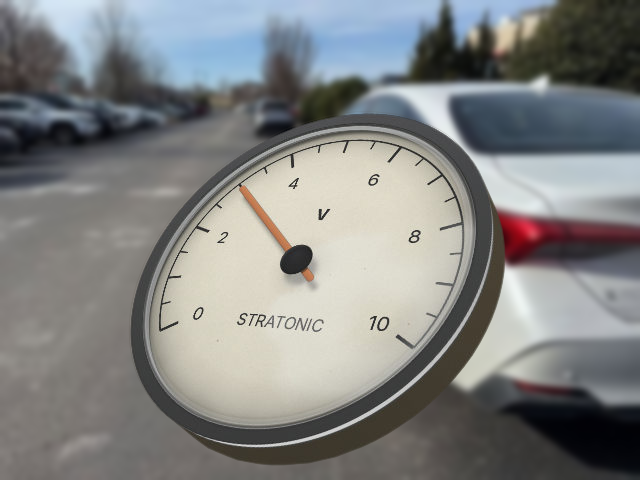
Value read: 3 V
